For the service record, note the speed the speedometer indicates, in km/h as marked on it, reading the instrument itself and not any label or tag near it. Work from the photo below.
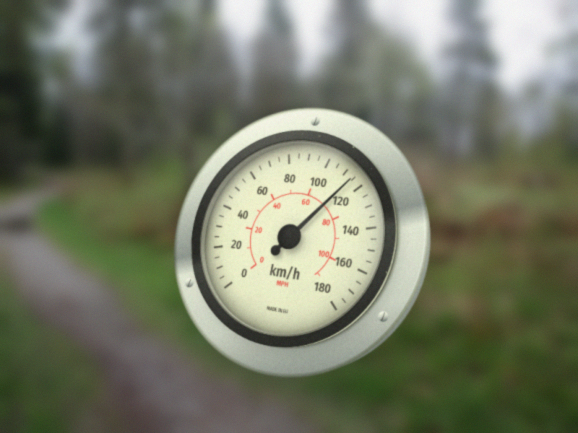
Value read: 115 km/h
